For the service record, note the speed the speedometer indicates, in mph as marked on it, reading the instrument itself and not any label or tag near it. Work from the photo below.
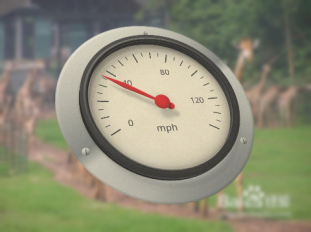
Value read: 35 mph
